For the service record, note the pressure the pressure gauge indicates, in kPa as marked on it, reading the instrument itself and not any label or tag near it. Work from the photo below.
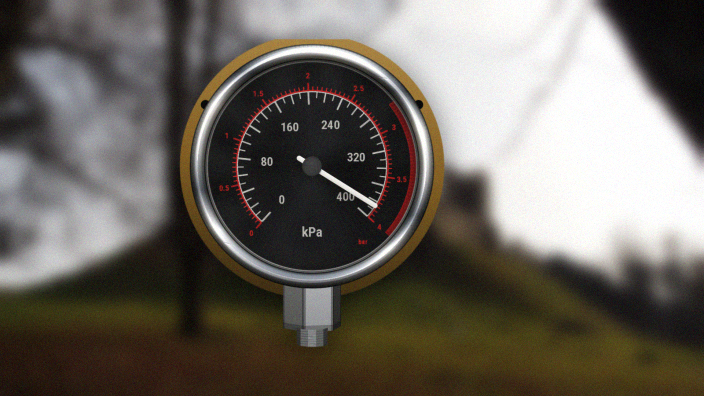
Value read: 385 kPa
